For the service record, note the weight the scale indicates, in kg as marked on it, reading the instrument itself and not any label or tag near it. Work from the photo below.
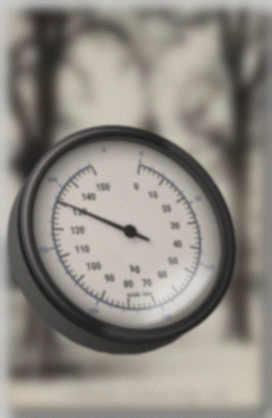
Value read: 130 kg
